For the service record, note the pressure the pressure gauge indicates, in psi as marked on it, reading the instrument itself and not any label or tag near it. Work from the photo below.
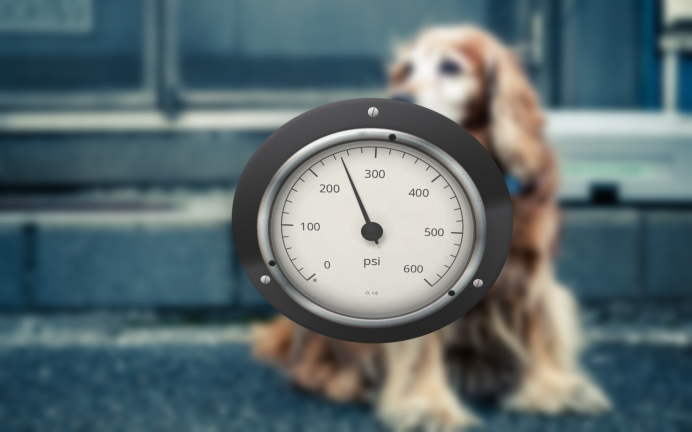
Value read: 250 psi
